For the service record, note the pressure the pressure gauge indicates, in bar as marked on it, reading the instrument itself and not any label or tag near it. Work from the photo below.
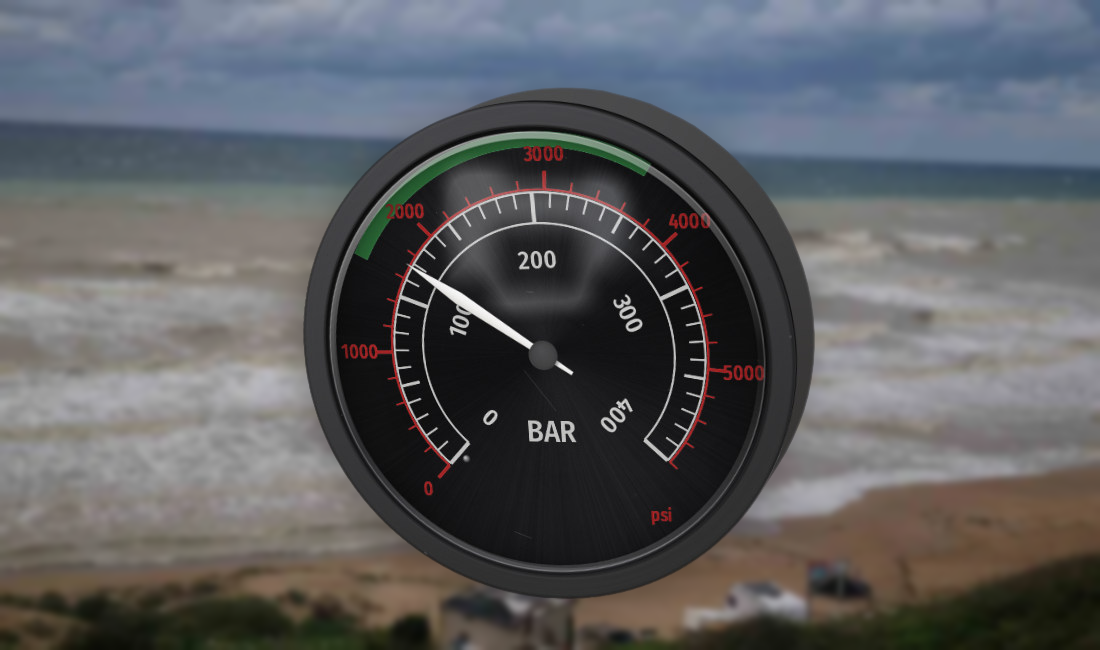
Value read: 120 bar
